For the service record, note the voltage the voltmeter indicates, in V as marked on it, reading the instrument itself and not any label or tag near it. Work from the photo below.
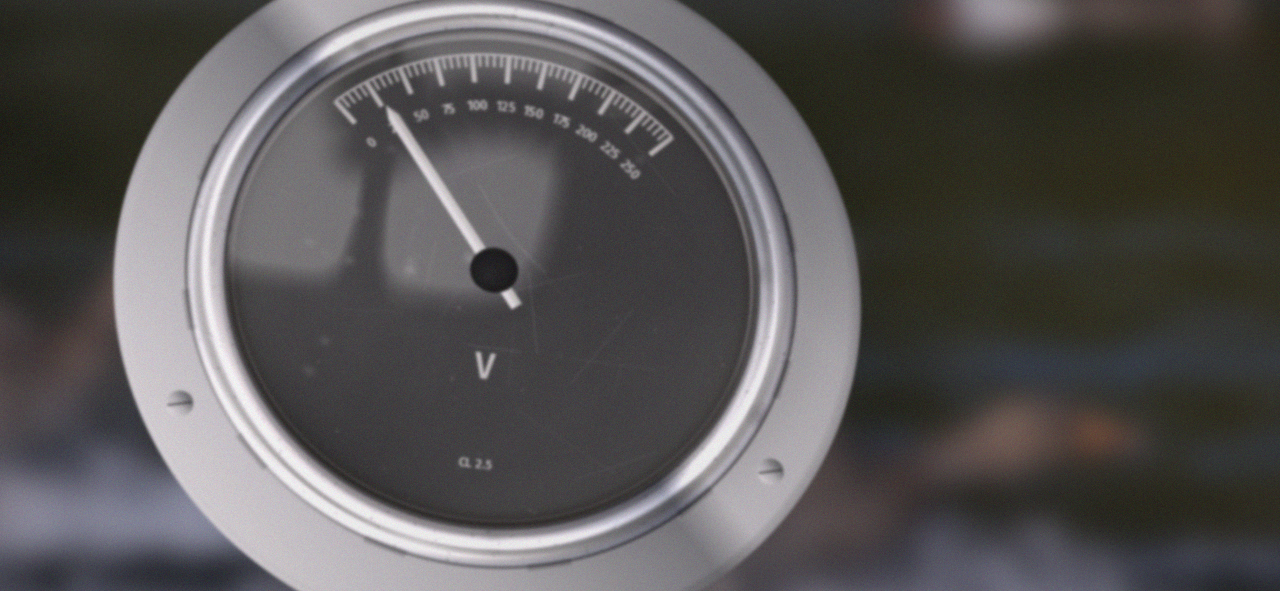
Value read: 25 V
